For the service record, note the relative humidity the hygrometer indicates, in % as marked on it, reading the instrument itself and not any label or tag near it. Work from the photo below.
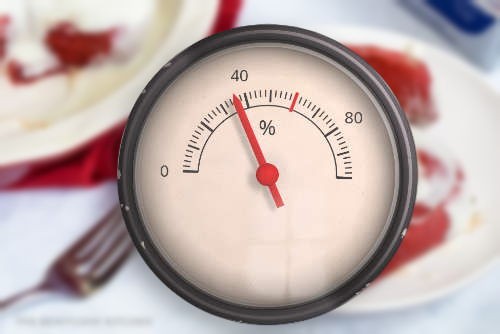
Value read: 36 %
